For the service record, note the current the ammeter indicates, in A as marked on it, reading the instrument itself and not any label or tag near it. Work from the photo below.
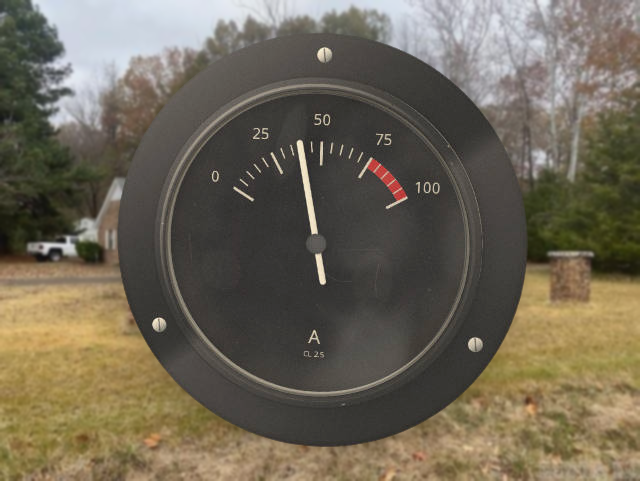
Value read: 40 A
